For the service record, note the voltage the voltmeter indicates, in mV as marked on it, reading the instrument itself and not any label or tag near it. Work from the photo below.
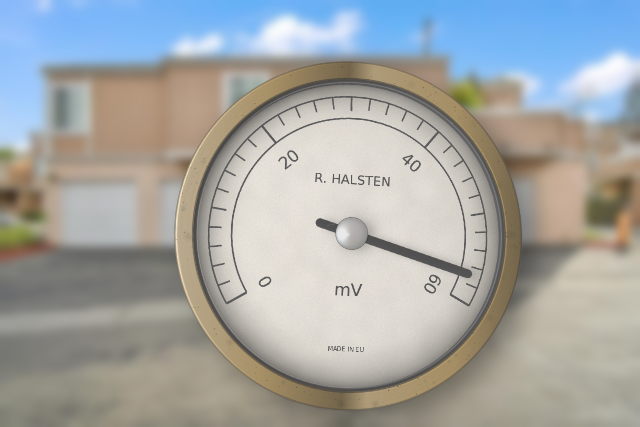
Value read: 57 mV
